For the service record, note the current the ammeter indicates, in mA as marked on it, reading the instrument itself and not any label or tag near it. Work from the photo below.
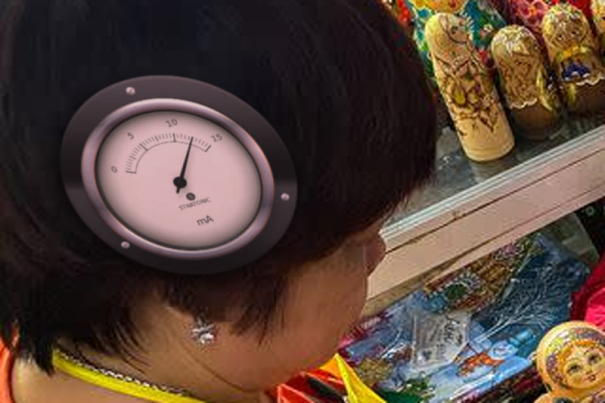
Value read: 12.5 mA
